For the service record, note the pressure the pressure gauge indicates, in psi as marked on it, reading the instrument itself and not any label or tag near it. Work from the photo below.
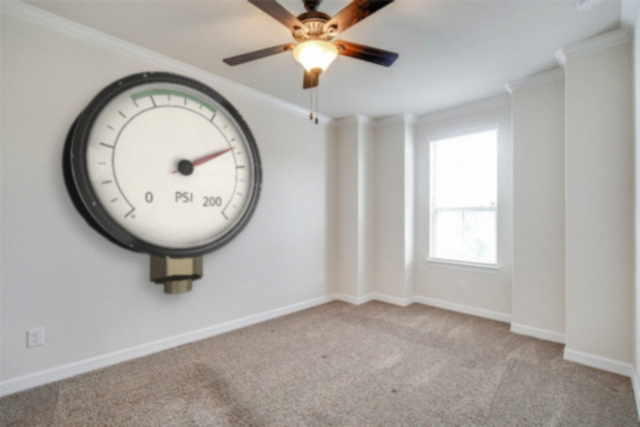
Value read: 145 psi
